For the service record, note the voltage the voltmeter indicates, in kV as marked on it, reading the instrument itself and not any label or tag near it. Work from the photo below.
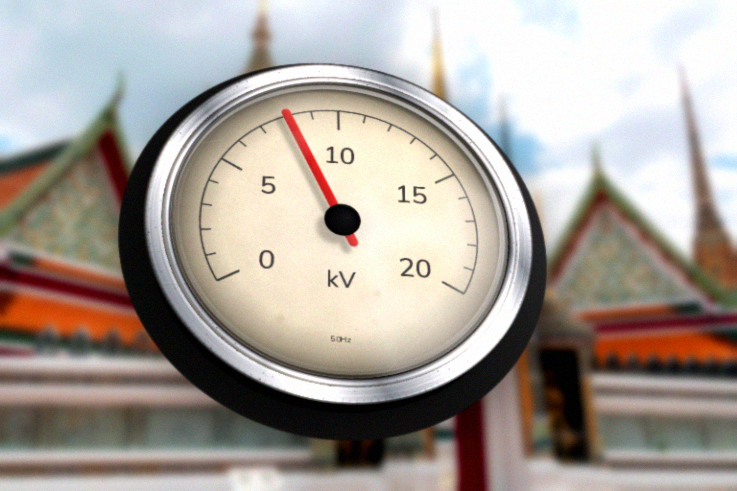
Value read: 8 kV
